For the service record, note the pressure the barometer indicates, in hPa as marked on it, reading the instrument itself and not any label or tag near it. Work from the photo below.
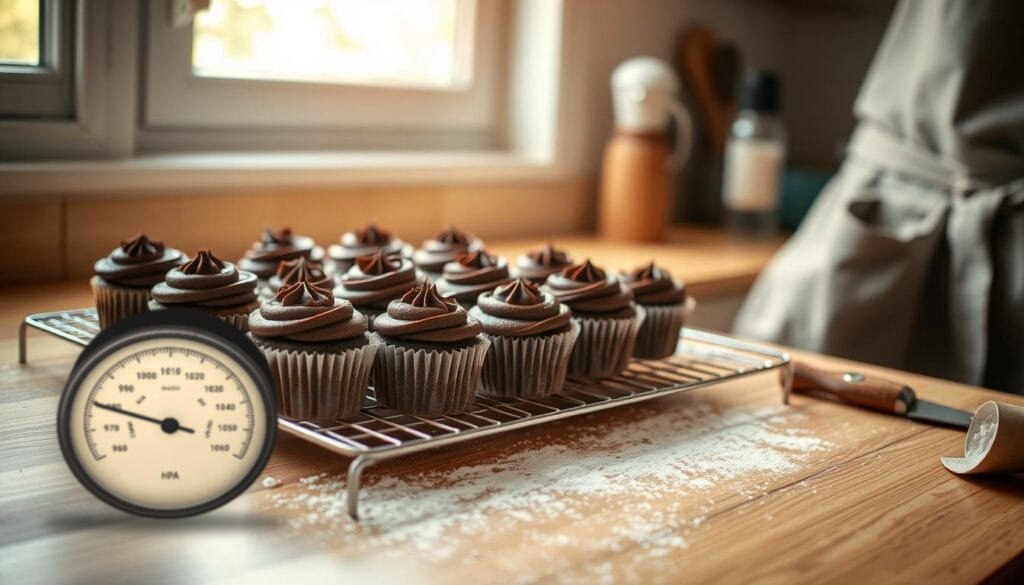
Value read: 980 hPa
